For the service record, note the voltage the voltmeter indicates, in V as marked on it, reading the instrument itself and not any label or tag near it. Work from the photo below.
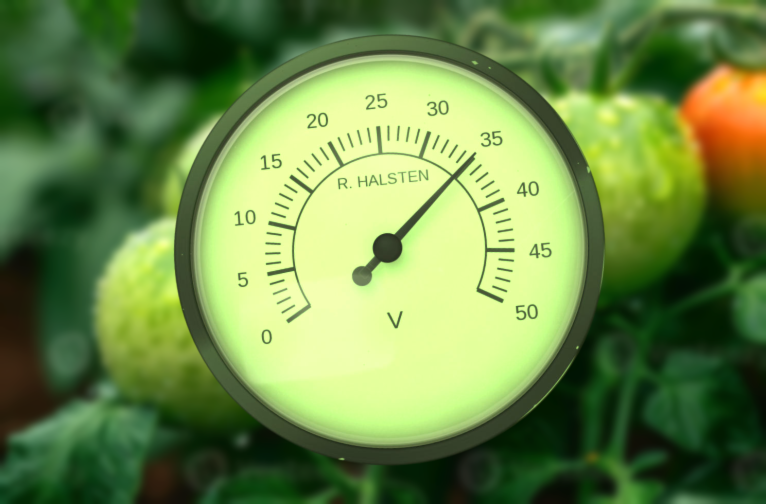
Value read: 35 V
